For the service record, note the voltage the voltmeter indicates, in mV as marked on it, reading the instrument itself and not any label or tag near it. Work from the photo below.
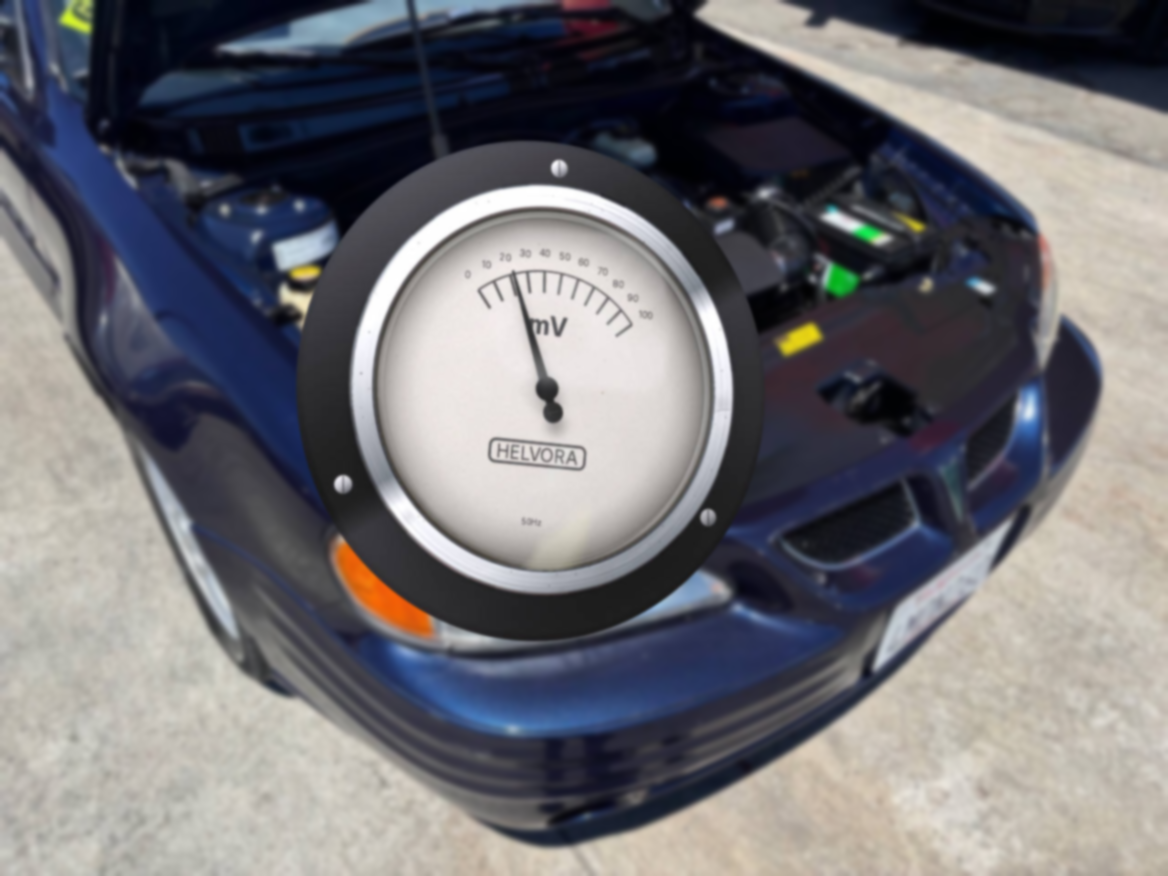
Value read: 20 mV
